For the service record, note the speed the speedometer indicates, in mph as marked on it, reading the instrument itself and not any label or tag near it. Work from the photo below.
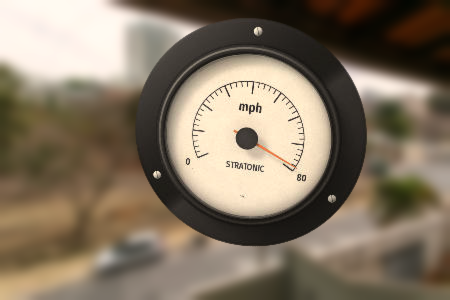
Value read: 78 mph
